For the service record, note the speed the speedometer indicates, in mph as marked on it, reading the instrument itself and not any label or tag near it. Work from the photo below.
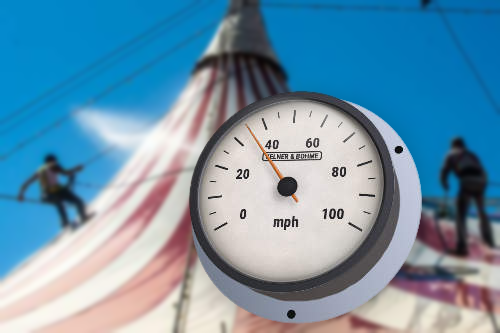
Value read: 35 mph
